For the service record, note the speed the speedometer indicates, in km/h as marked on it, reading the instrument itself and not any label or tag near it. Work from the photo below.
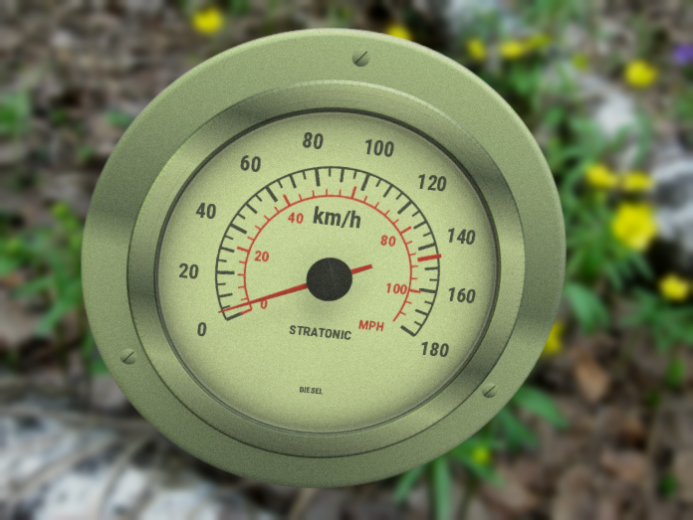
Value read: 5 km/h
